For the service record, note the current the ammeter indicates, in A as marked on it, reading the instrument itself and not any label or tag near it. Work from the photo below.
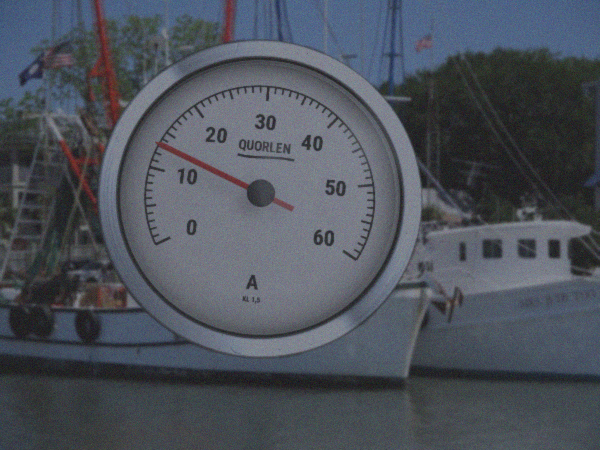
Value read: 13 A
